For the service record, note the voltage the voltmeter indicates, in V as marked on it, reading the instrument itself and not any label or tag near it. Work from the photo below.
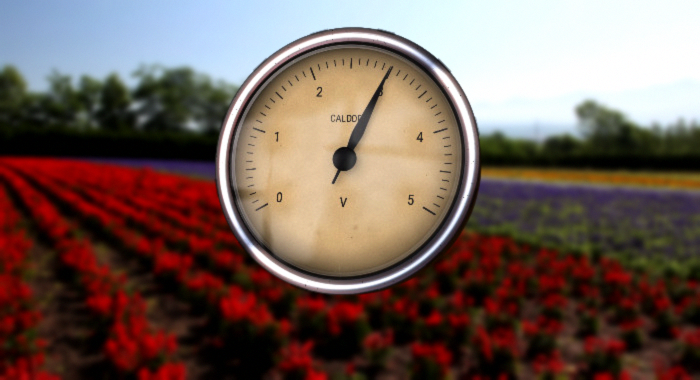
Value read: 3 V
